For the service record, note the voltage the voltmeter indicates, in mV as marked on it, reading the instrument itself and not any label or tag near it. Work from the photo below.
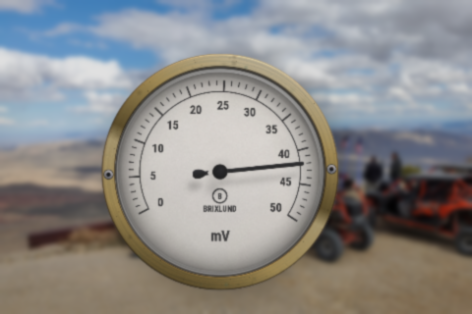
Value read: 42 mV
